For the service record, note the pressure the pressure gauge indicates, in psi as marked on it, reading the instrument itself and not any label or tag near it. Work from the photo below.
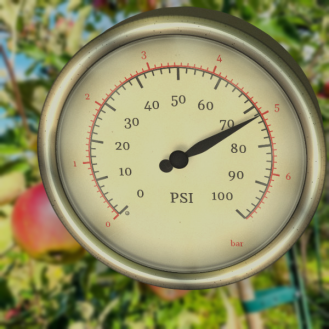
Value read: 72 psi
